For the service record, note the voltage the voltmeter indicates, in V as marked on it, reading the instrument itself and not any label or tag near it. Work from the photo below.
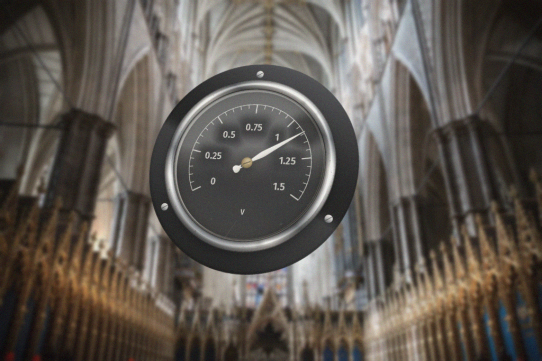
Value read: 1.1 V
